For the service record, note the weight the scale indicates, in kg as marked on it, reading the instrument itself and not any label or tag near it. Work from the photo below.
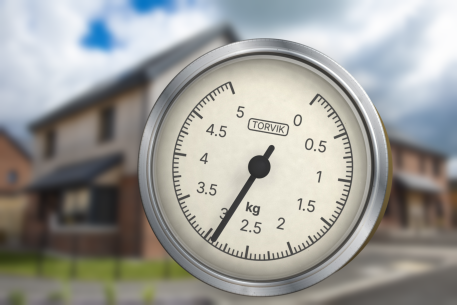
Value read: 2.9 kg
